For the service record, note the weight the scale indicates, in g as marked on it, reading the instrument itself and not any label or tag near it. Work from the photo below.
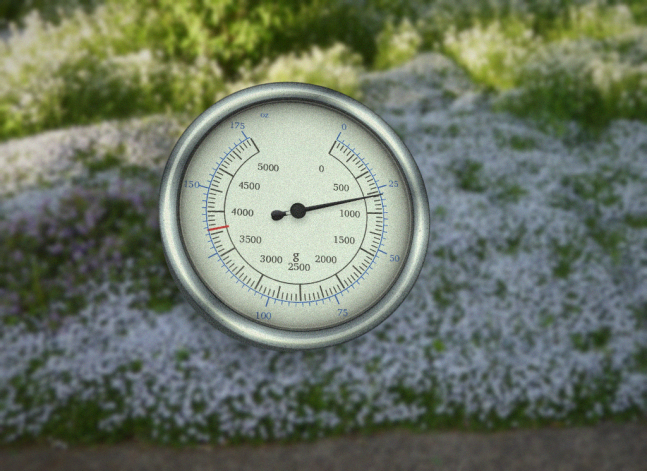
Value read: 800 g
